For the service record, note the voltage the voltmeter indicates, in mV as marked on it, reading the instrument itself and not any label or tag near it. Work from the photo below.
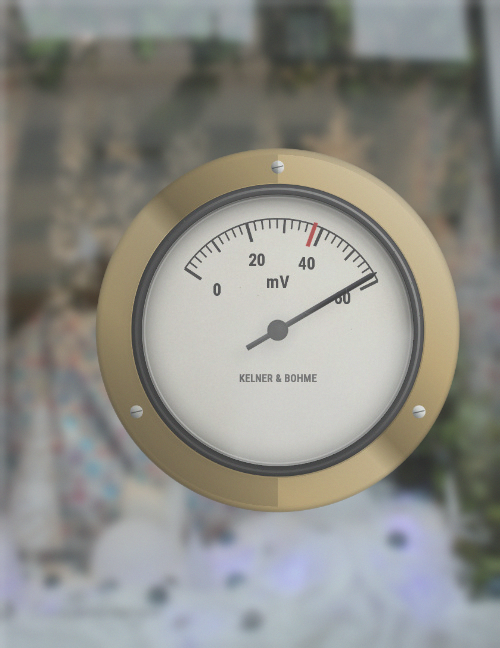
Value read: 58 mV
